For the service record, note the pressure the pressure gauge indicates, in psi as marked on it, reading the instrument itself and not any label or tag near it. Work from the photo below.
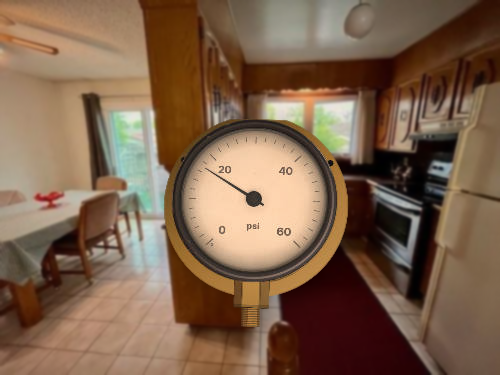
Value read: 17 psi
